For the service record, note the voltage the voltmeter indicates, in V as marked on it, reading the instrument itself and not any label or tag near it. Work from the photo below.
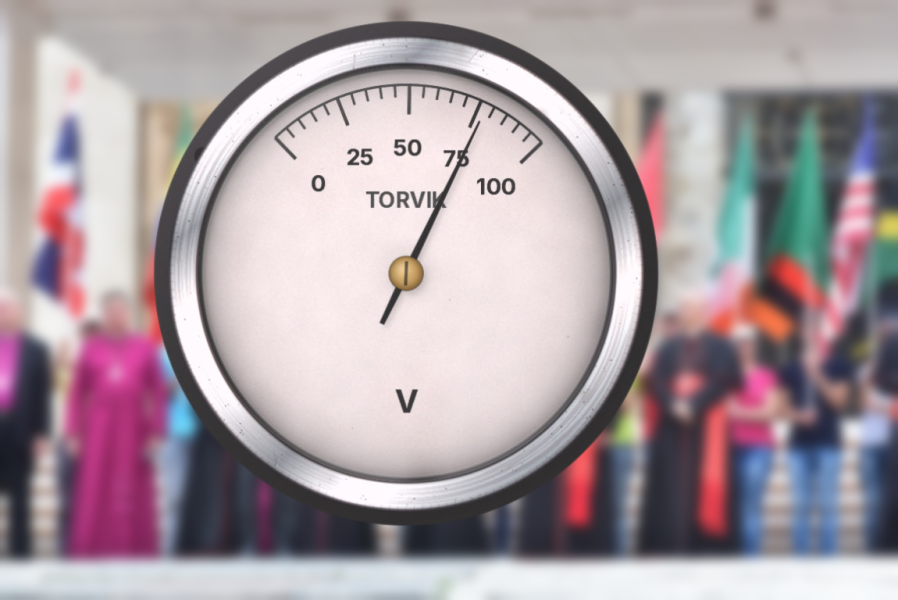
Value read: 77.5 V
